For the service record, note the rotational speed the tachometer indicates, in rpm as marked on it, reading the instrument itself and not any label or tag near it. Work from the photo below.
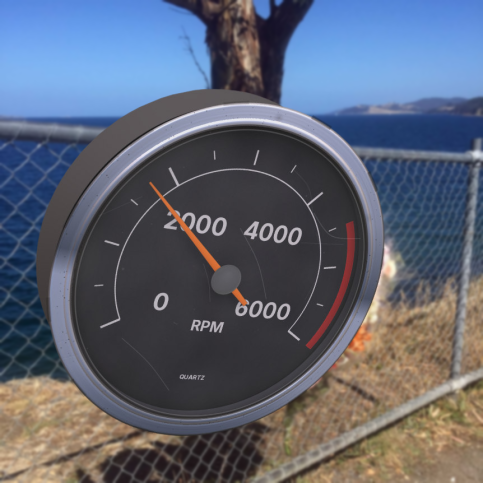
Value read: 1750 rpm
